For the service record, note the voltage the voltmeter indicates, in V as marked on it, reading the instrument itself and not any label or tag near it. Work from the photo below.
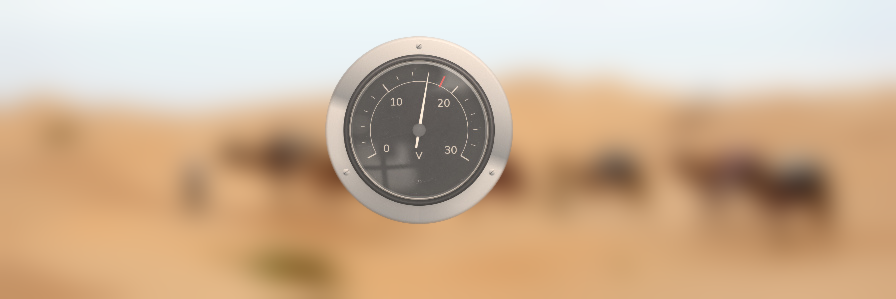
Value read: 16 V
